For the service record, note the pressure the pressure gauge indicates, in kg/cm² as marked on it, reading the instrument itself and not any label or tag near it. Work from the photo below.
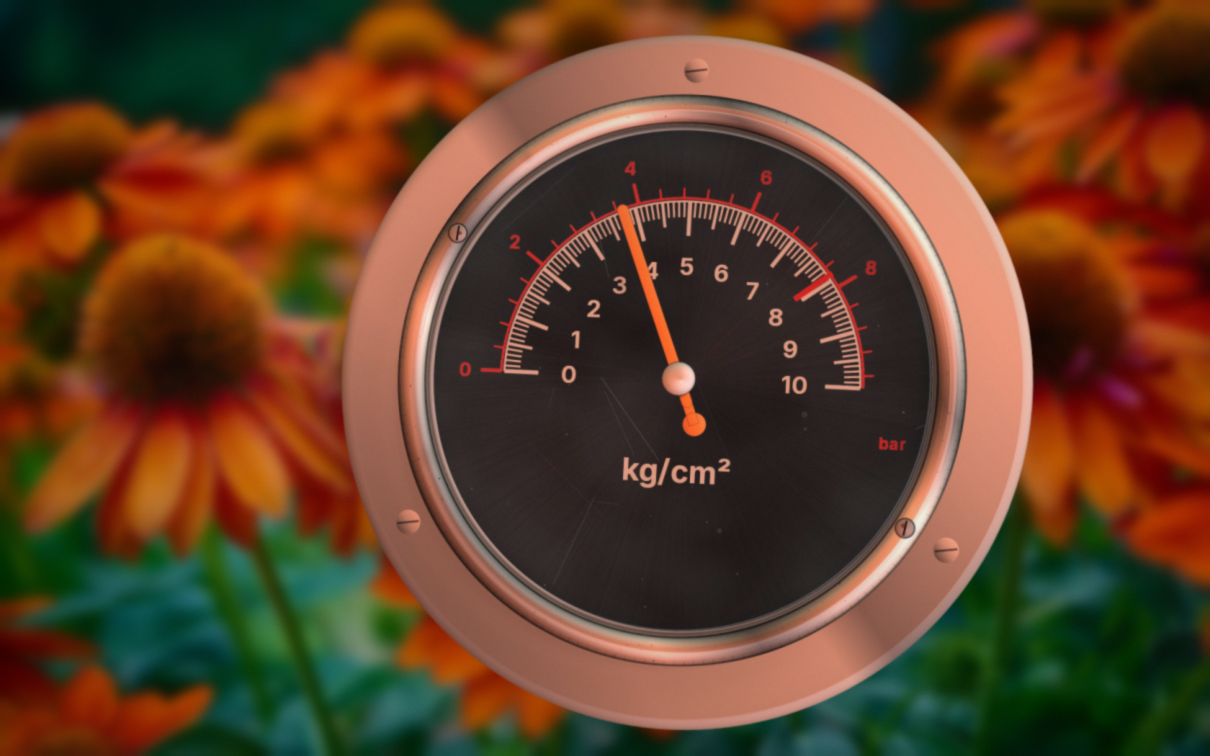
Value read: 3.8 kg/cm²
